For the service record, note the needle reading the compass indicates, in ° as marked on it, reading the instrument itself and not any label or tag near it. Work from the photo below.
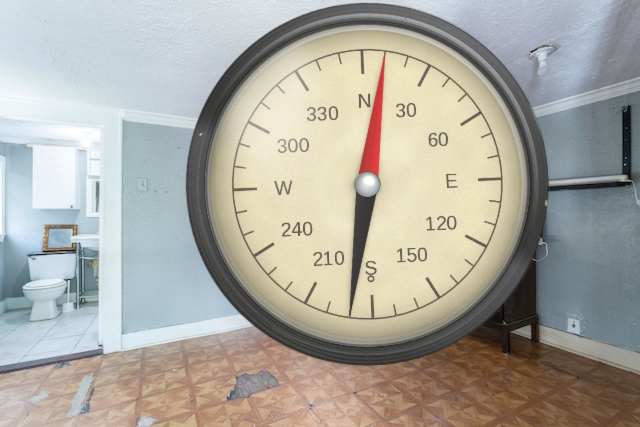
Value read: 10 °
